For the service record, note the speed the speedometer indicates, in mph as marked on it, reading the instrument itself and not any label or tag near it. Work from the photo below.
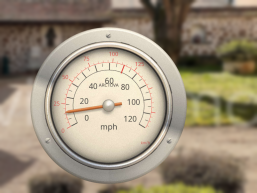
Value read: 10 mph
